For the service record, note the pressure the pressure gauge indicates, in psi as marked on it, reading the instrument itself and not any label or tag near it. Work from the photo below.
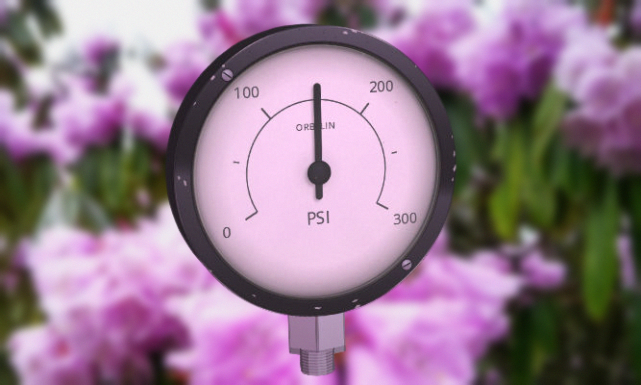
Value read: 150 psi
